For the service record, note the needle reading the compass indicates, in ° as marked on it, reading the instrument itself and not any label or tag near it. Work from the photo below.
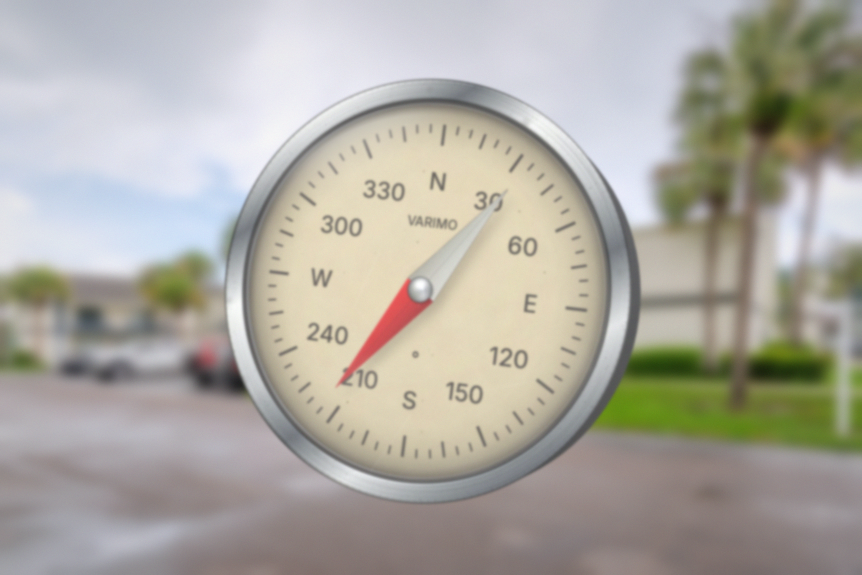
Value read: 215 °
